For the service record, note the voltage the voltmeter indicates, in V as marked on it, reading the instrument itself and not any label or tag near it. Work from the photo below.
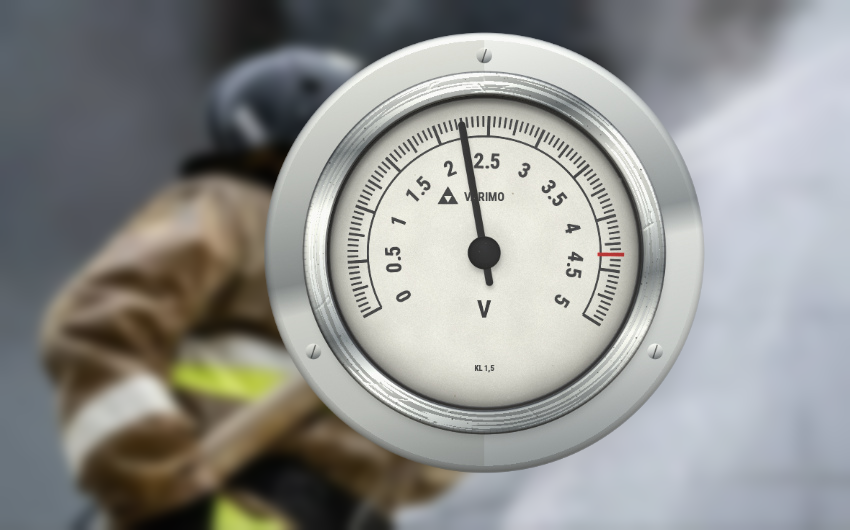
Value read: 2.25 V
